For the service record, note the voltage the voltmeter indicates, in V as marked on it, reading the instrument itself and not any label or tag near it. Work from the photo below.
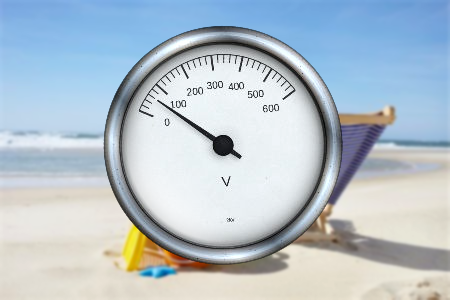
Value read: 60 V
